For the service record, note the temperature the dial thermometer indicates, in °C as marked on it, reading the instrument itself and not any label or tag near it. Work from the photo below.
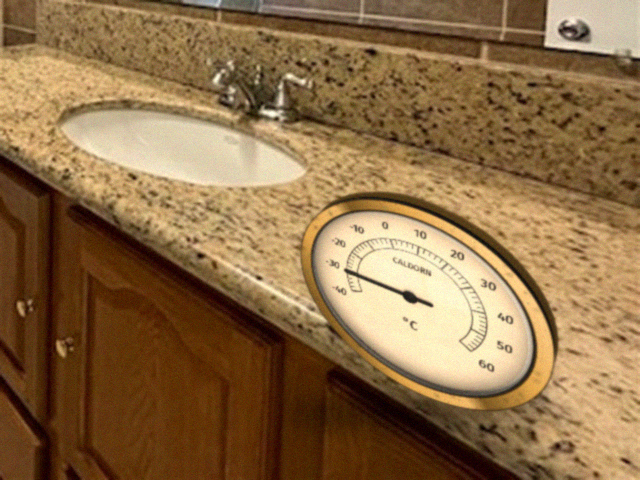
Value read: -30 °C
